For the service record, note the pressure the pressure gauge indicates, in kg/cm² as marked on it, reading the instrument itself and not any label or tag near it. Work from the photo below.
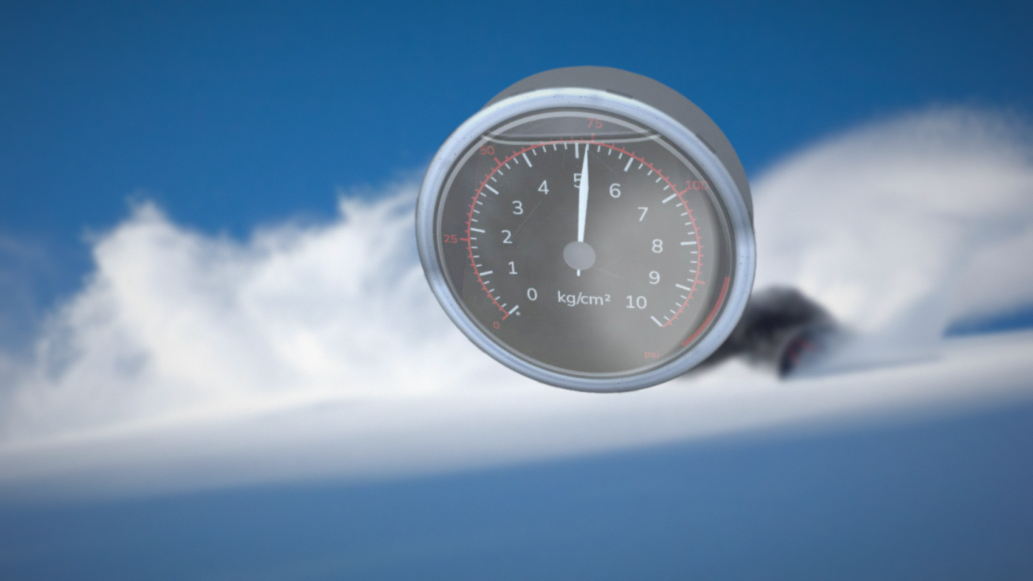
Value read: 5.2 kg/cm²
